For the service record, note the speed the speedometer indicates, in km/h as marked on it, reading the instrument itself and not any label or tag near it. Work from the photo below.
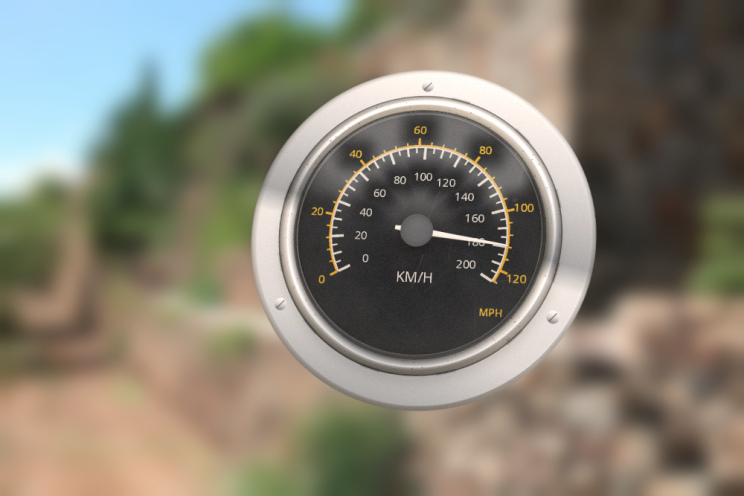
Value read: 180 km/h
